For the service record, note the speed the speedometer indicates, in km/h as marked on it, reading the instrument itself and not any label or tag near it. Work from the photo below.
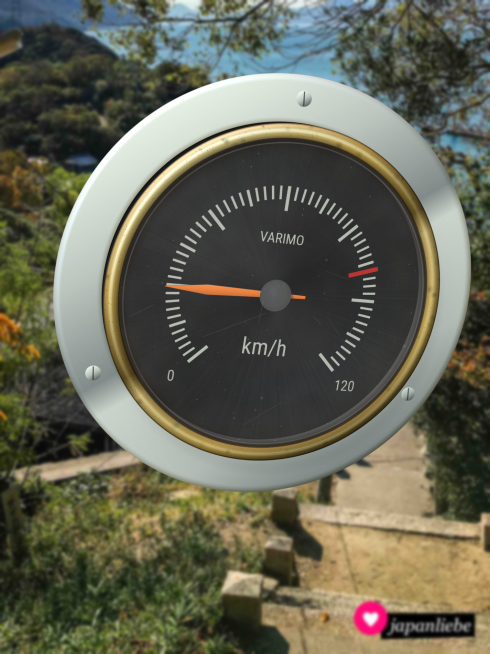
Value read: 20 km/h
